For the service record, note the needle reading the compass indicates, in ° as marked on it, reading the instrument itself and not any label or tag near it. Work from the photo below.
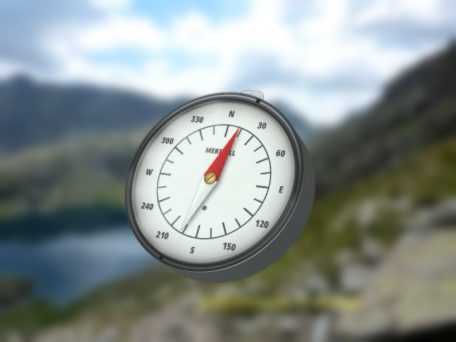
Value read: 15 °
